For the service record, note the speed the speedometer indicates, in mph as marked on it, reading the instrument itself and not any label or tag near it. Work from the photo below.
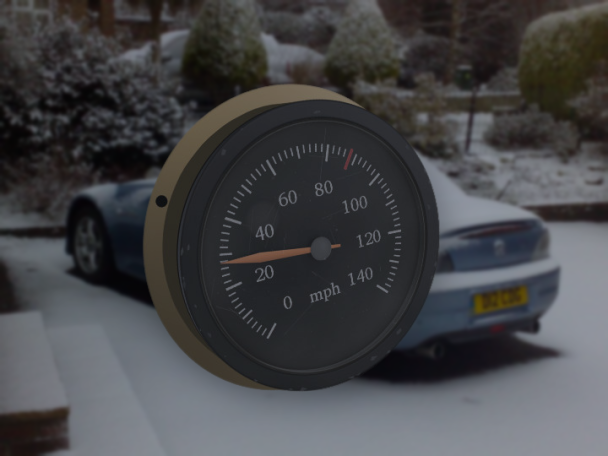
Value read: 28 mph
